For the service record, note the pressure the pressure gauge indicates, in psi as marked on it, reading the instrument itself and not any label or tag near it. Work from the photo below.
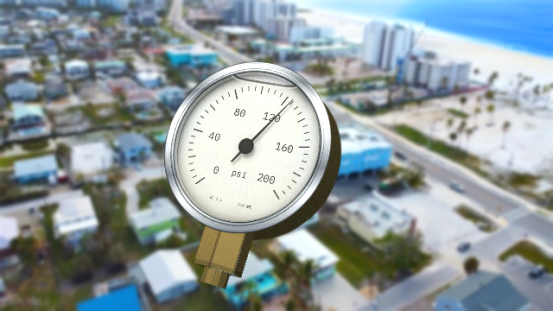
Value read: 125 psi
